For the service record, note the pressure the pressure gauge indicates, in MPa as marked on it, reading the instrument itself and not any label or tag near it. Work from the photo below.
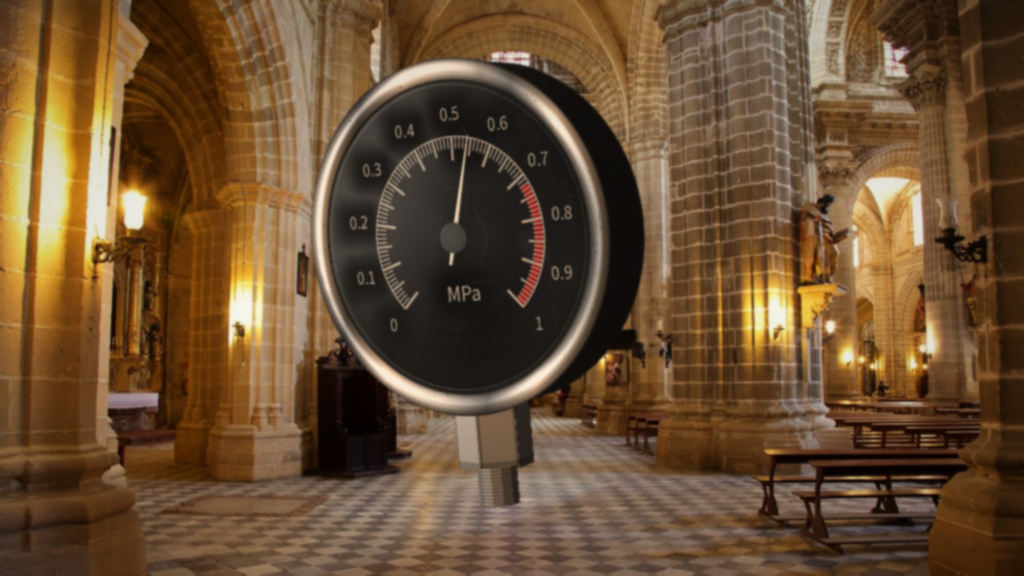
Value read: 0.55 MPa
